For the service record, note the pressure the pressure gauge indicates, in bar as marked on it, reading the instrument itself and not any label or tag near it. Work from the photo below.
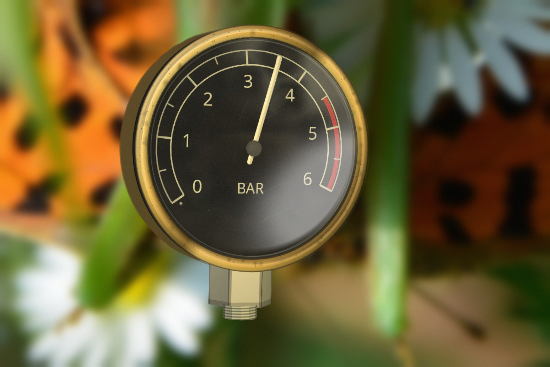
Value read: 3.5 bar
